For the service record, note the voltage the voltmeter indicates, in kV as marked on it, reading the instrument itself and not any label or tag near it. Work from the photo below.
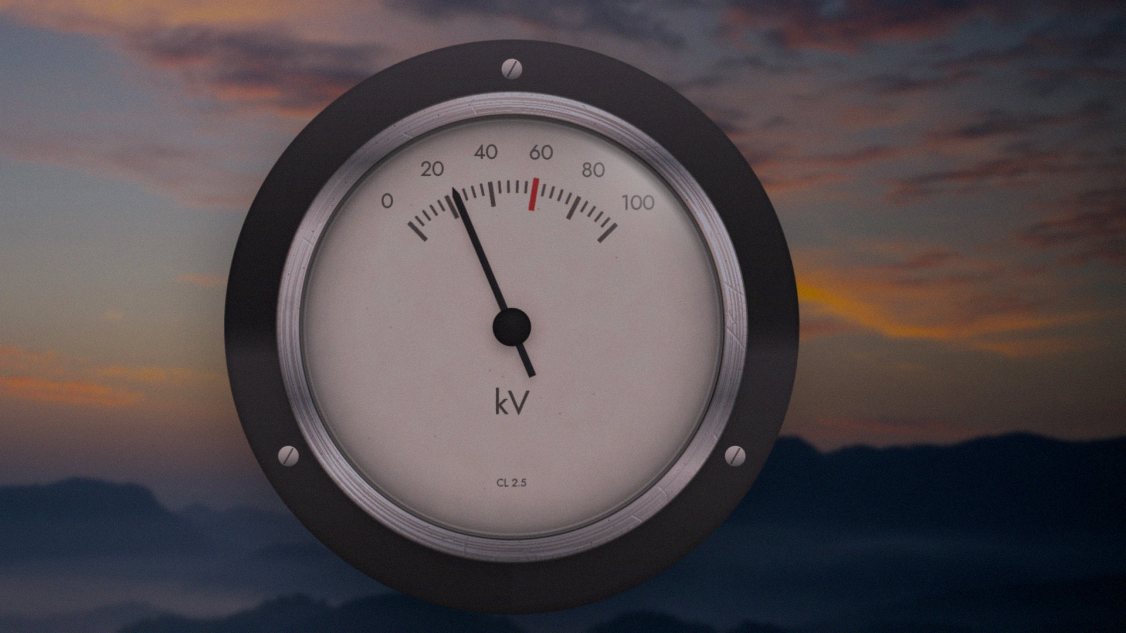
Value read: 24 kV
